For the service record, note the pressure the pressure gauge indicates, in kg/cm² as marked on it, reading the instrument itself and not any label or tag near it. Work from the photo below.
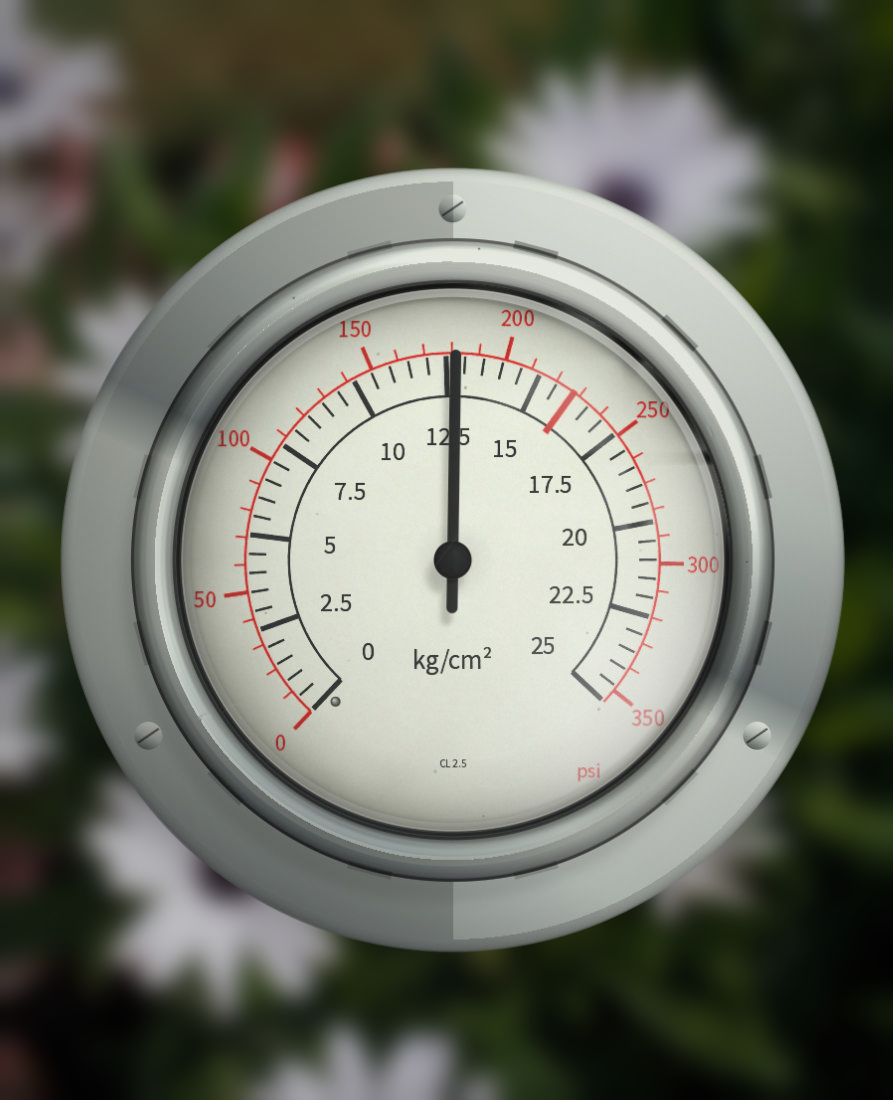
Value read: 12.75 kg/cm²
